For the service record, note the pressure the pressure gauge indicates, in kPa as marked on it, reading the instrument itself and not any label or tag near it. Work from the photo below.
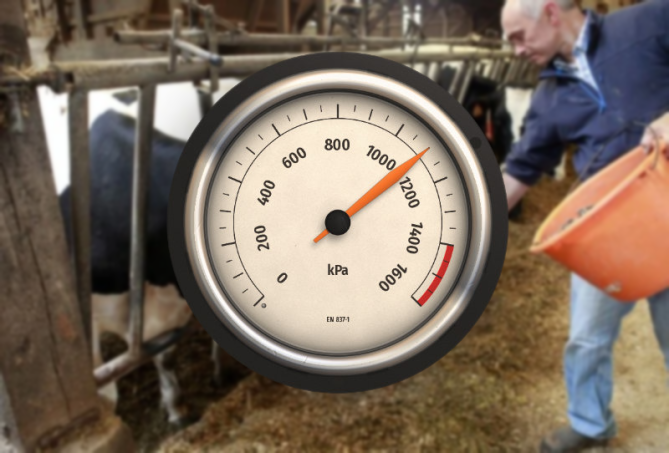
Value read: 1100 kPa
